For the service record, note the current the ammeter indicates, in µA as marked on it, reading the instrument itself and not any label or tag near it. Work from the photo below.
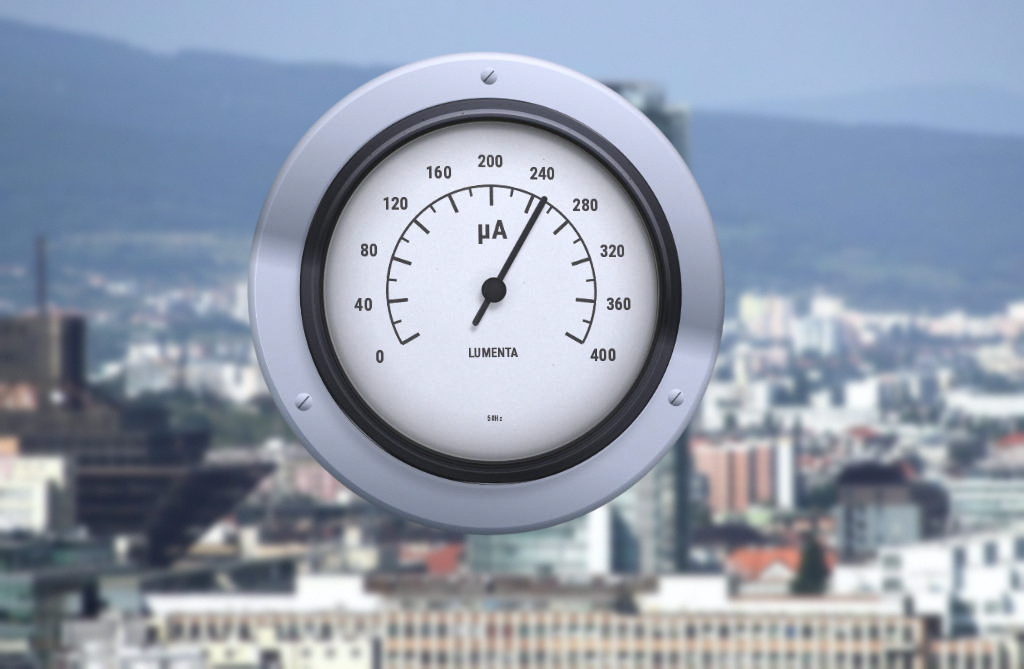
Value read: 250 µA
